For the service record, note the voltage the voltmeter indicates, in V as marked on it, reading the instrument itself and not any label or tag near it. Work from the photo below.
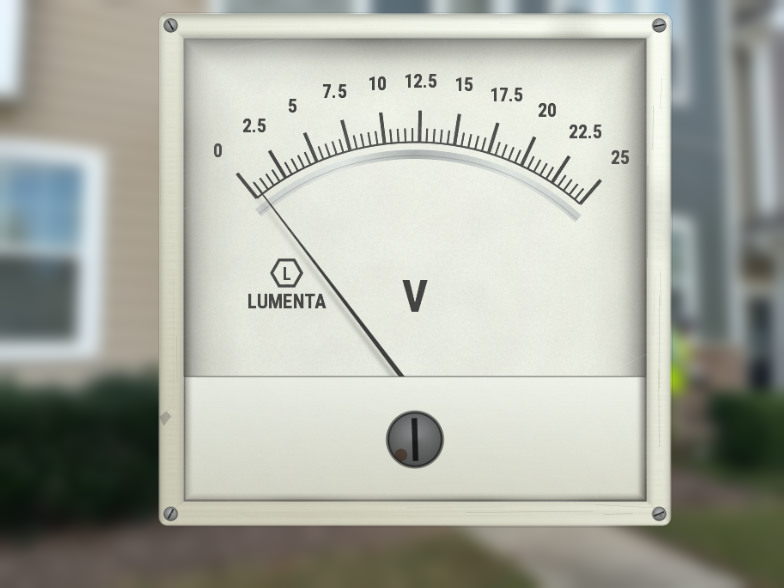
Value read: 0.5 V
